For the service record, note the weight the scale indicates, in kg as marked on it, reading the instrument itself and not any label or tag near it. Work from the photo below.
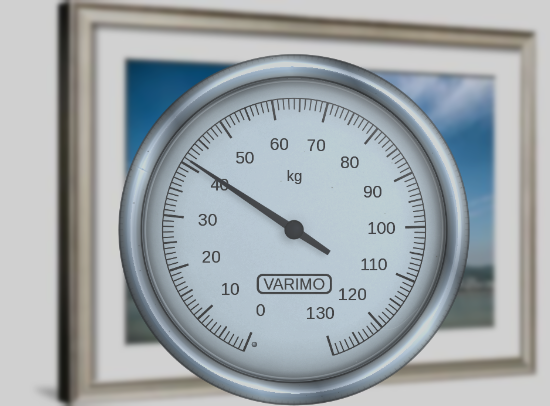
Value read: 41 kg
